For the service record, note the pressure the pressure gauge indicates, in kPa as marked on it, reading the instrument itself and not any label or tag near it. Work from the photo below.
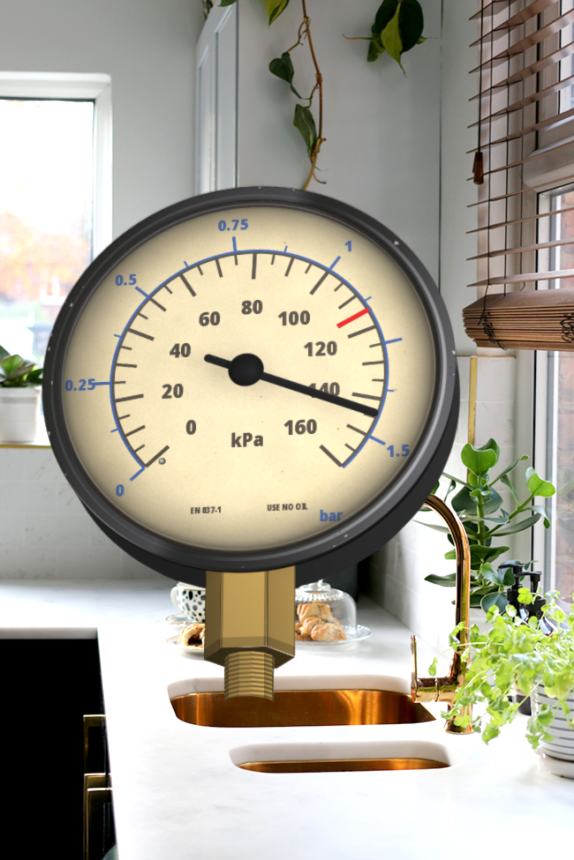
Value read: 145 kPa
